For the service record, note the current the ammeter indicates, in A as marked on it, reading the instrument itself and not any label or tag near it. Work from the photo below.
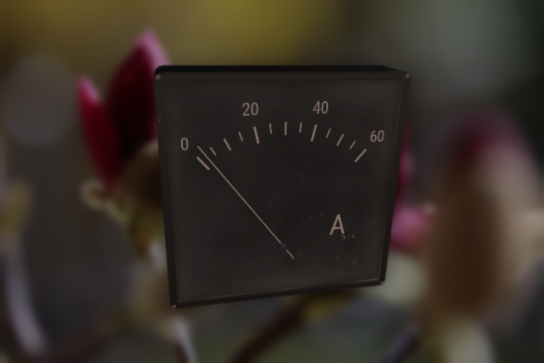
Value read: 2.5 A
